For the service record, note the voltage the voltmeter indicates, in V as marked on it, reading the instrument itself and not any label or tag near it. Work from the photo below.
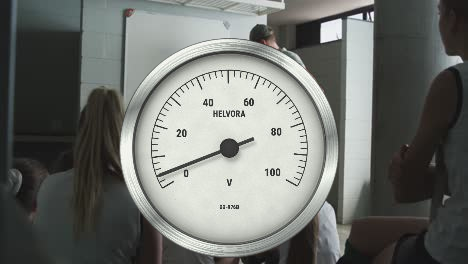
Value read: 4 V
